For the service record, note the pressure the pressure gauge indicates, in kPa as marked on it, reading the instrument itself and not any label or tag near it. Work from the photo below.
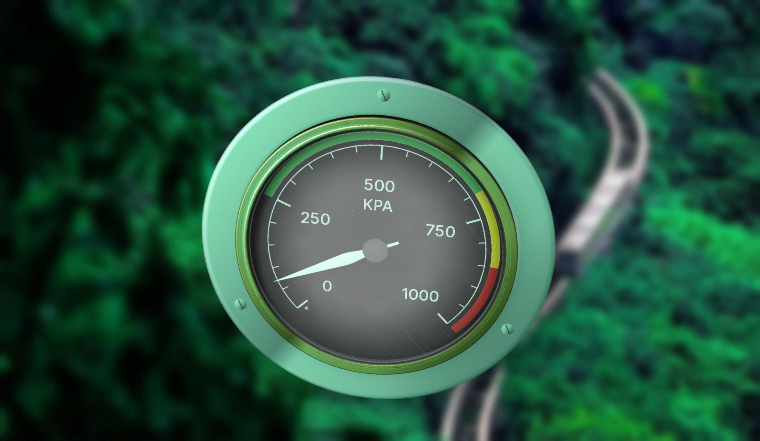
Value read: 75 kPa
